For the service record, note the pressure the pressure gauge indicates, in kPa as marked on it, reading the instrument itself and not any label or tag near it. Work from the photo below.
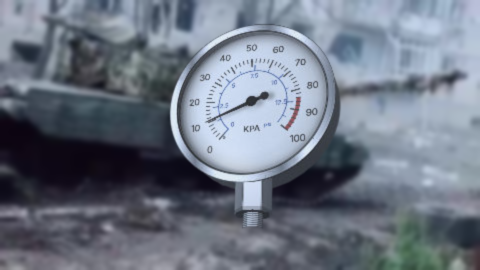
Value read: 10 kPa
